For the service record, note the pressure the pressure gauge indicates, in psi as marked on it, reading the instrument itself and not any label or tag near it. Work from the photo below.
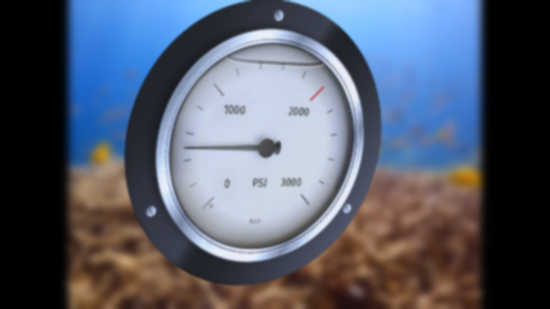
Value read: 500 psi
